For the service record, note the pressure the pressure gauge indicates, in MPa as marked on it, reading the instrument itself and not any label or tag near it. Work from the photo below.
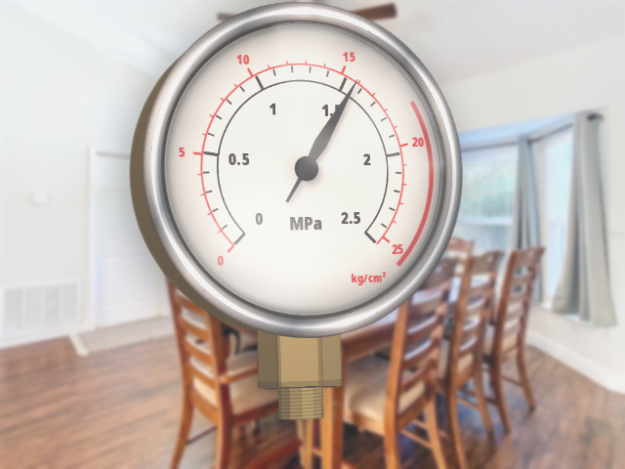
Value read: 1.55 MPa
